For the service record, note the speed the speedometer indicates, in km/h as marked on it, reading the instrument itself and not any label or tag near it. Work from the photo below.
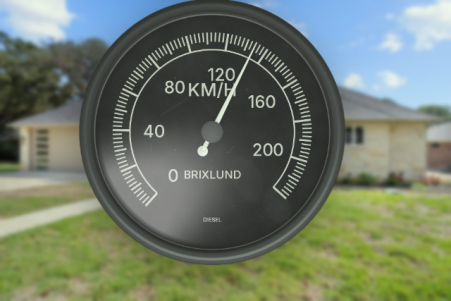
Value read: 134 km/h
